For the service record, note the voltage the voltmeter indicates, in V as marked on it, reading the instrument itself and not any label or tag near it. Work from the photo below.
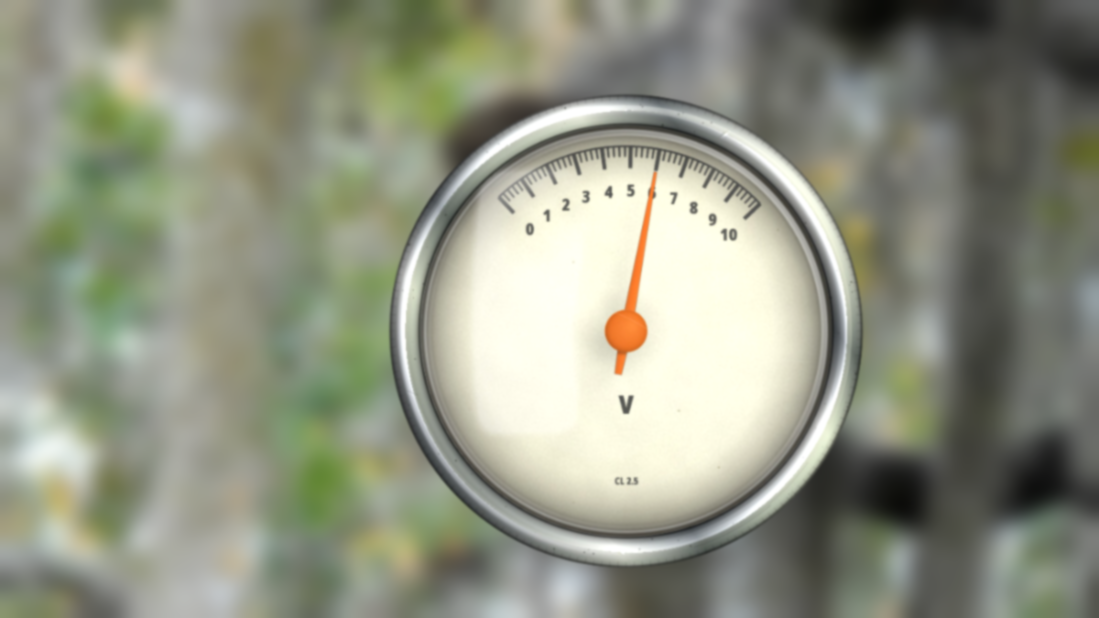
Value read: 6 V
